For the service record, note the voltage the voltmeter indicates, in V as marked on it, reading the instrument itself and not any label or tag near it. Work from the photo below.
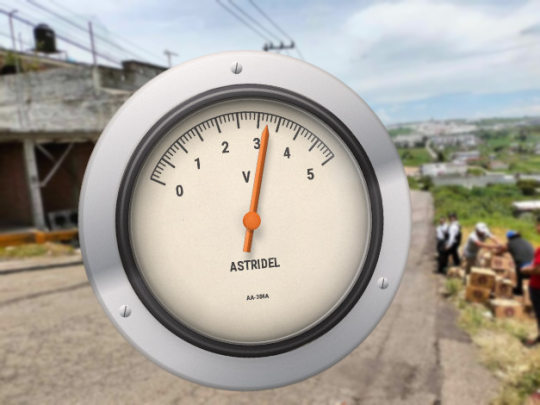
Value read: 3.2 V
